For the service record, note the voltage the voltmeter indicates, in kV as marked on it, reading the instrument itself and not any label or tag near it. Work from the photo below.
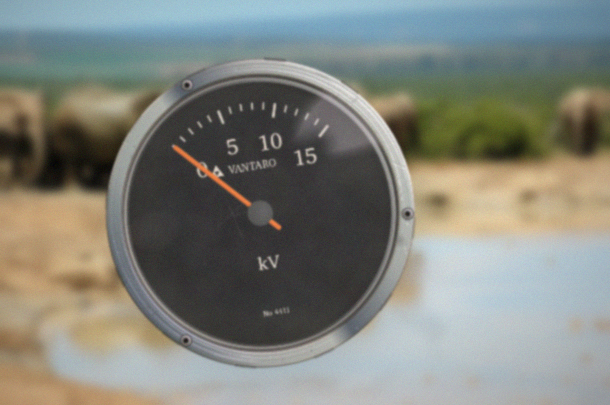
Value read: 0 kV
